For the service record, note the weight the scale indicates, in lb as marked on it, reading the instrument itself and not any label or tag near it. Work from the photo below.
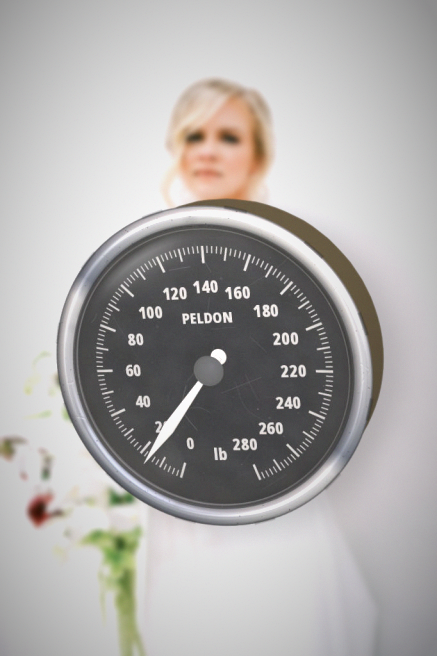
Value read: 16 lb
